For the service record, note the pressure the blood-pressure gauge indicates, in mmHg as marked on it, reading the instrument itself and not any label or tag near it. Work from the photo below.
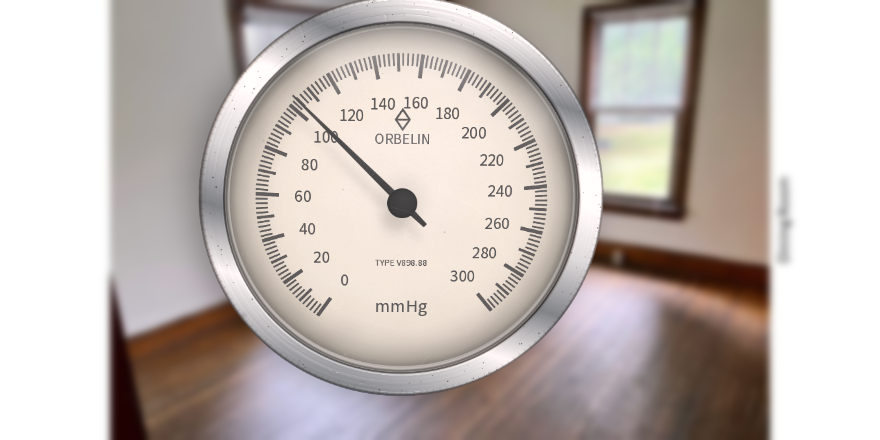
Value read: 104 mmHg
